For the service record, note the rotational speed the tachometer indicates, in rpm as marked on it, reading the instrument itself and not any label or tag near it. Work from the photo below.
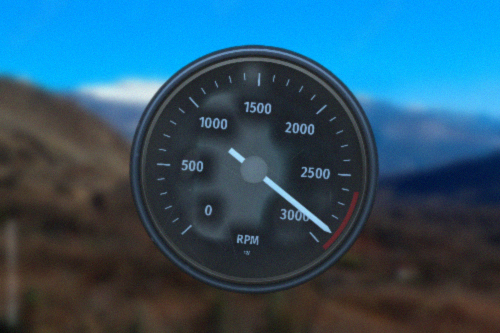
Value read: 2900 rpm
